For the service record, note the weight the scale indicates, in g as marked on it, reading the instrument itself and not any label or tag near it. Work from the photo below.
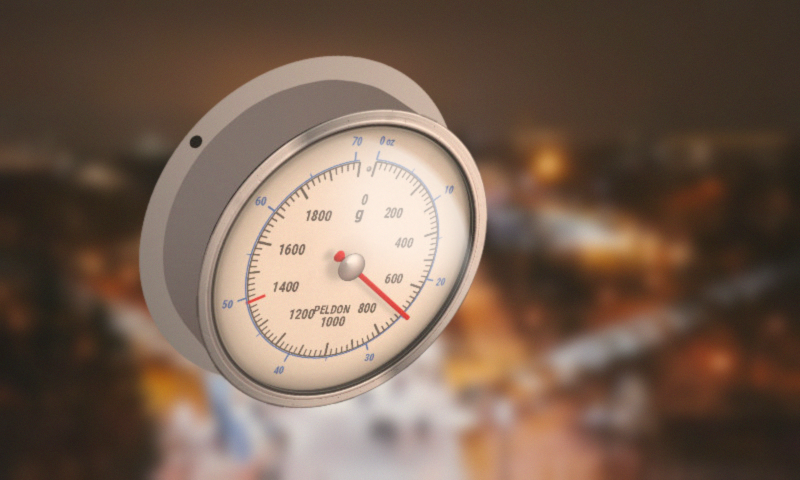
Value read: 700 g
